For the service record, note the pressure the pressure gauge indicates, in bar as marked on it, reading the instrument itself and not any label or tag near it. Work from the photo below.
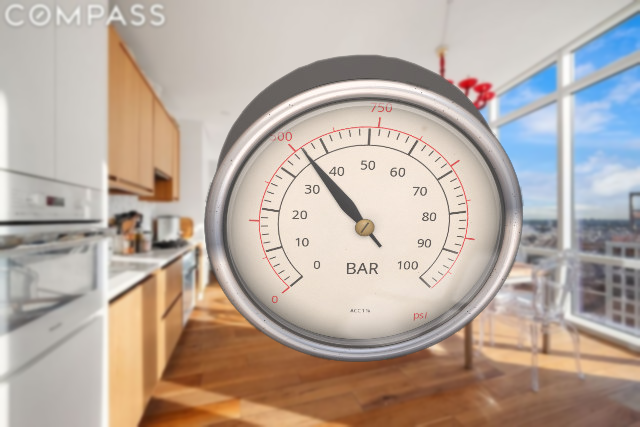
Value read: 36 bar
